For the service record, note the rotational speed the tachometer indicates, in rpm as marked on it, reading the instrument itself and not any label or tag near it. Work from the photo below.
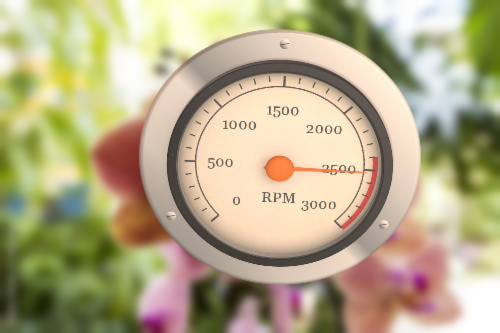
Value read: 2500 rpm
